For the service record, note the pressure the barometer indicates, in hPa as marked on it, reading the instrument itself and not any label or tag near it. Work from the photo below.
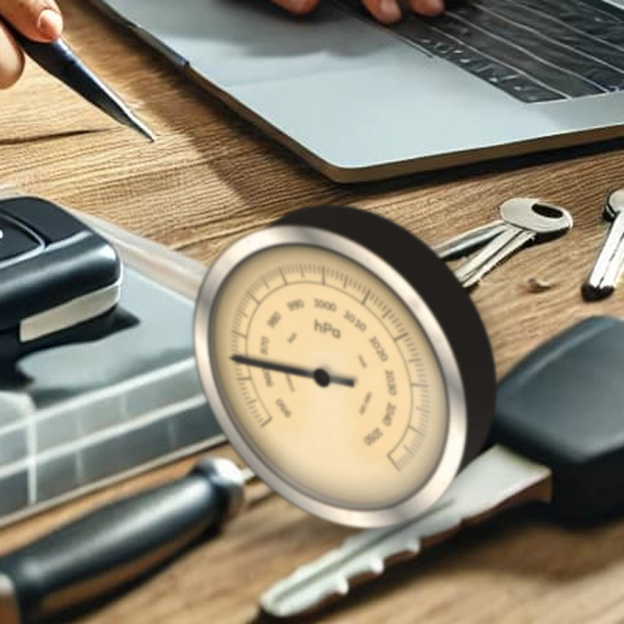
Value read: 965 hPa
